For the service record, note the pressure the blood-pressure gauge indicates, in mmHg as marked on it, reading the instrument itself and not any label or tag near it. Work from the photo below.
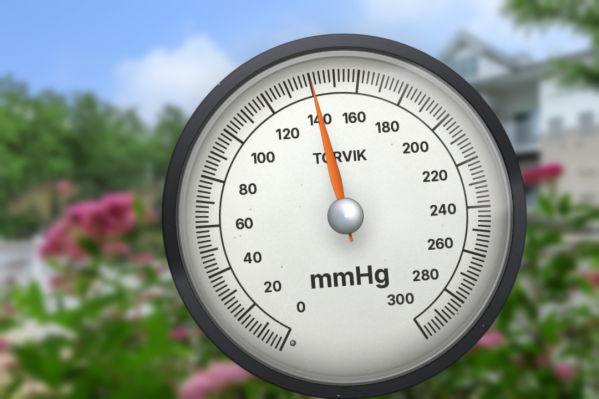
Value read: 140 mmHg
